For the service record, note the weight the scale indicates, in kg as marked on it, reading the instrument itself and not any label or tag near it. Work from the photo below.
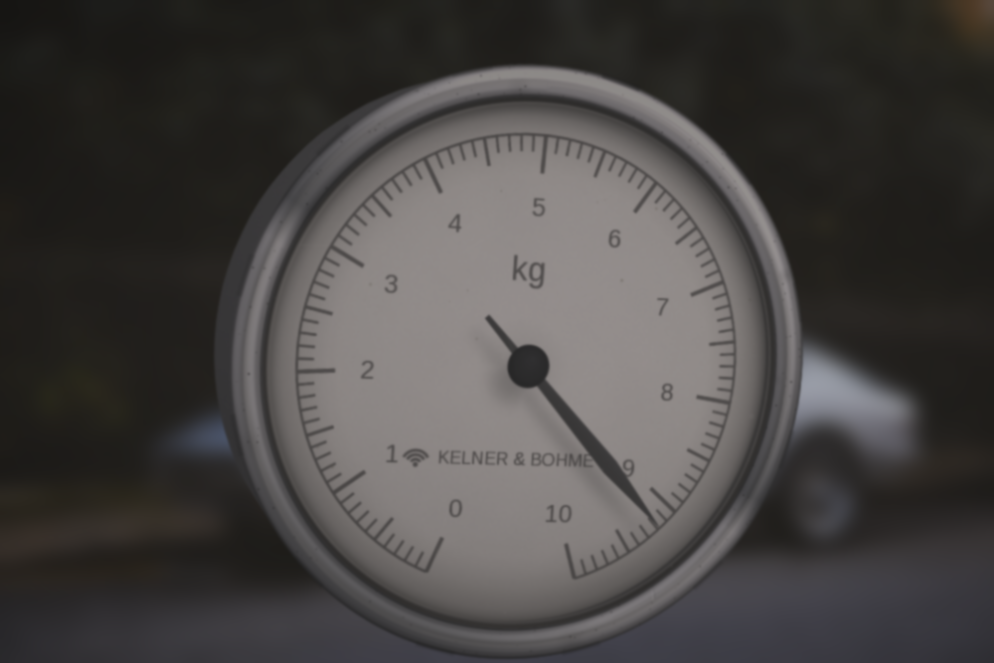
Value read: 9.2 kg
